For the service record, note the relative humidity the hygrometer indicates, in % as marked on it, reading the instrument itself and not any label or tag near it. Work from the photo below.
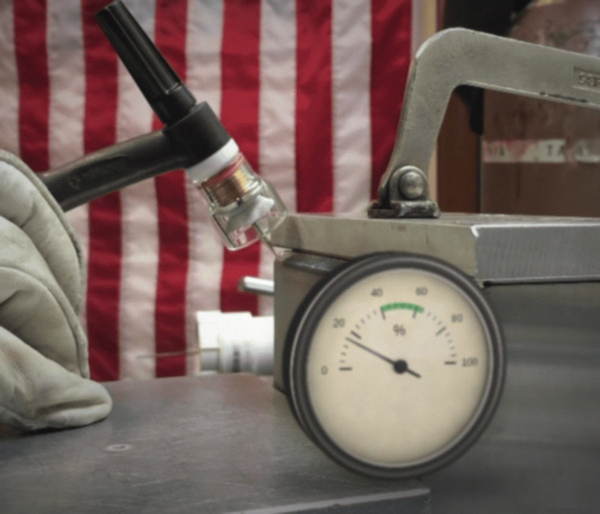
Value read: 16 %
